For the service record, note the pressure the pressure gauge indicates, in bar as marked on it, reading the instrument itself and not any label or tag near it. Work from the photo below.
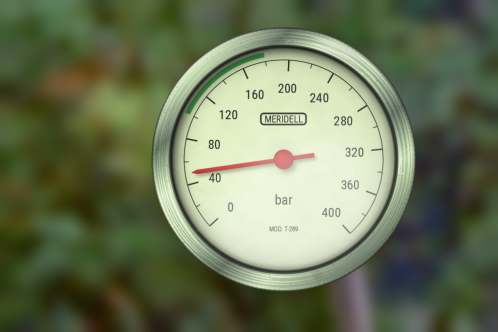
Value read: 50 bar
